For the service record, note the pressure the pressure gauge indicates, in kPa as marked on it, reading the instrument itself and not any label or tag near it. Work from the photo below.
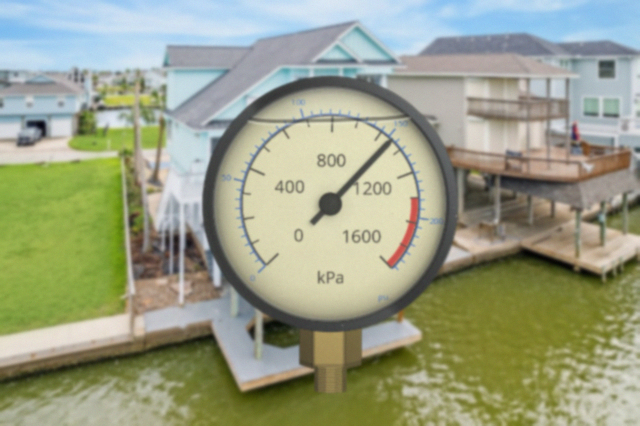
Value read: 1050 kPa
